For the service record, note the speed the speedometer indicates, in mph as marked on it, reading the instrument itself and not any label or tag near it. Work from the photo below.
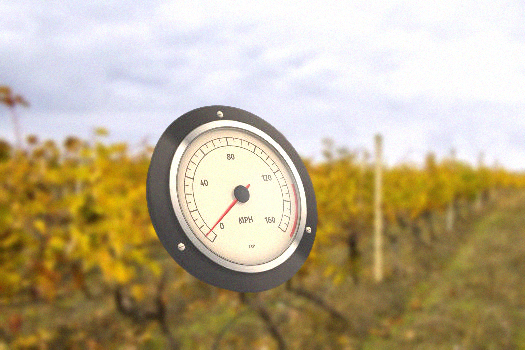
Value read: 5 mph
